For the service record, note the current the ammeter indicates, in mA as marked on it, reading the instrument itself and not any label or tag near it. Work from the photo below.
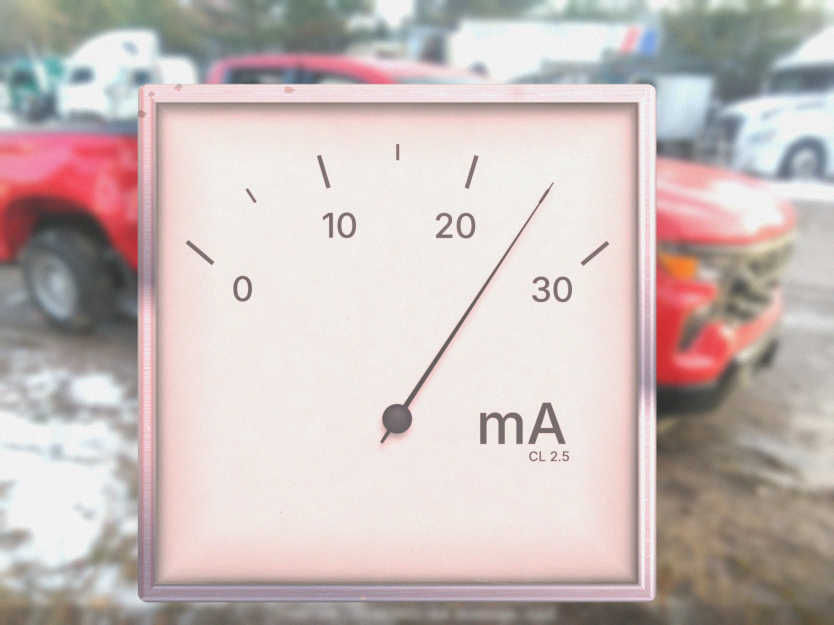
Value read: 25 mA
